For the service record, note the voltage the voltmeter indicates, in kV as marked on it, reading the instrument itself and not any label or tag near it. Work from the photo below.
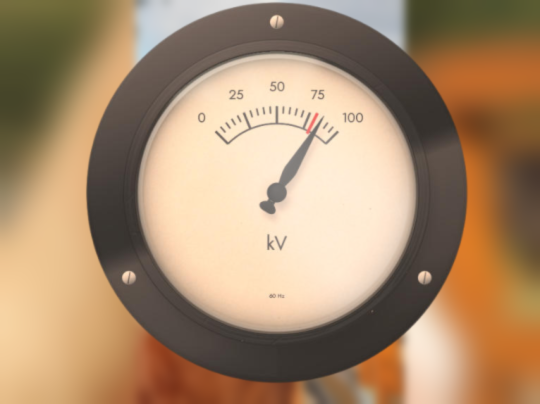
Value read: 85 kV
